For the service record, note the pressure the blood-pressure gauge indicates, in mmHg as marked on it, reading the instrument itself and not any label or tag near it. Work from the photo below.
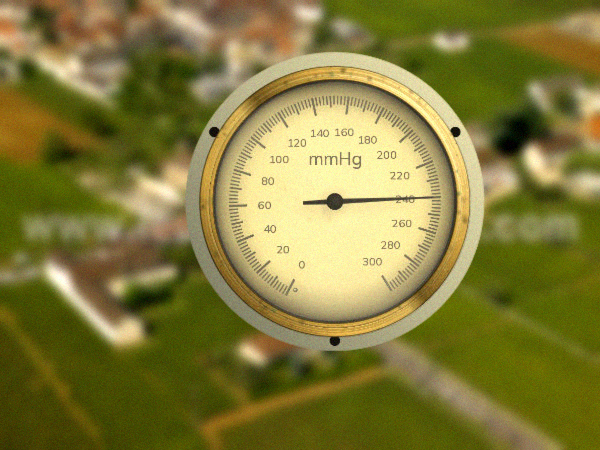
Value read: 240 mmHg
